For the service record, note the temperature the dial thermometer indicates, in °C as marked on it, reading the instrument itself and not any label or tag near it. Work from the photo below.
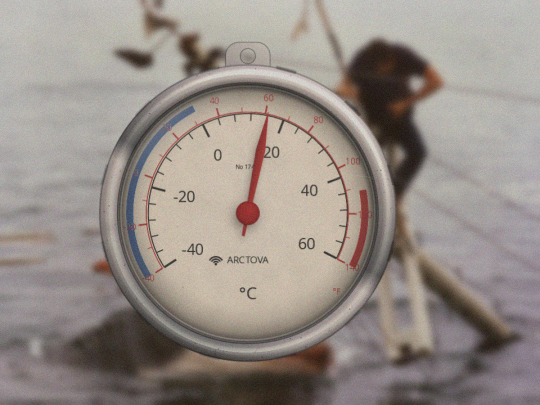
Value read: 16 °C
